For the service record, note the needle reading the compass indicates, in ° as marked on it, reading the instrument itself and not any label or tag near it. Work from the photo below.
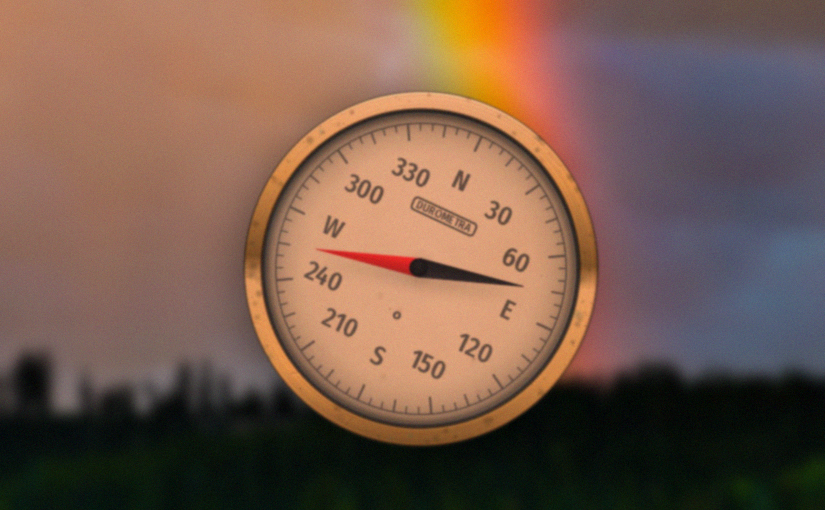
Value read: 255 °
